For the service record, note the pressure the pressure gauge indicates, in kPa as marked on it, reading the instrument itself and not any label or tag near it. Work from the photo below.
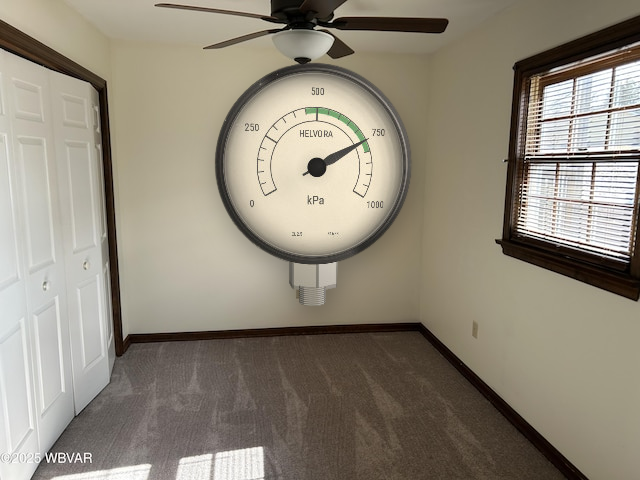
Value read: 750 kPa
